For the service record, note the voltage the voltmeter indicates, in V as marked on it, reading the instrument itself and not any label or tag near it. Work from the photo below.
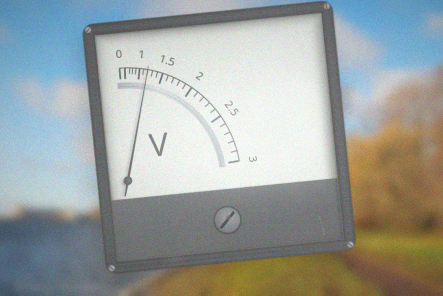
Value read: 1.2 V
